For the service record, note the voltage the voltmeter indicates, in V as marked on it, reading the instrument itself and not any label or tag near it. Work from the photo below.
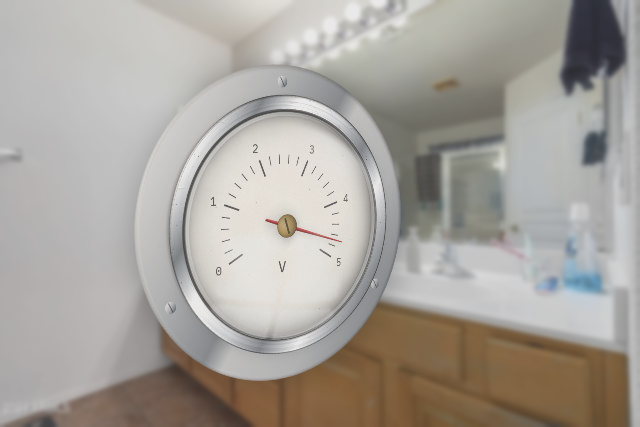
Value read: 4.7 V
